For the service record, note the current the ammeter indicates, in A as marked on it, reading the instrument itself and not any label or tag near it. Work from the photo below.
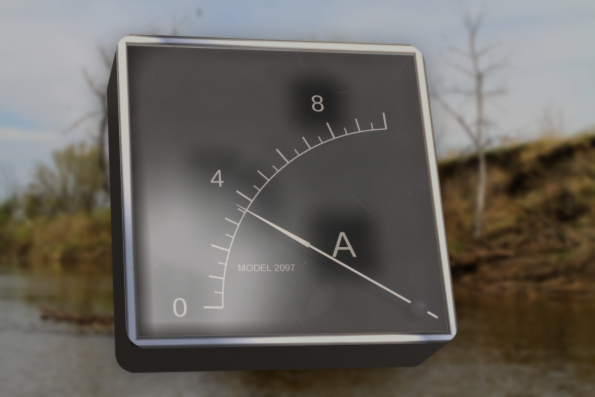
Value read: 3.5 A
